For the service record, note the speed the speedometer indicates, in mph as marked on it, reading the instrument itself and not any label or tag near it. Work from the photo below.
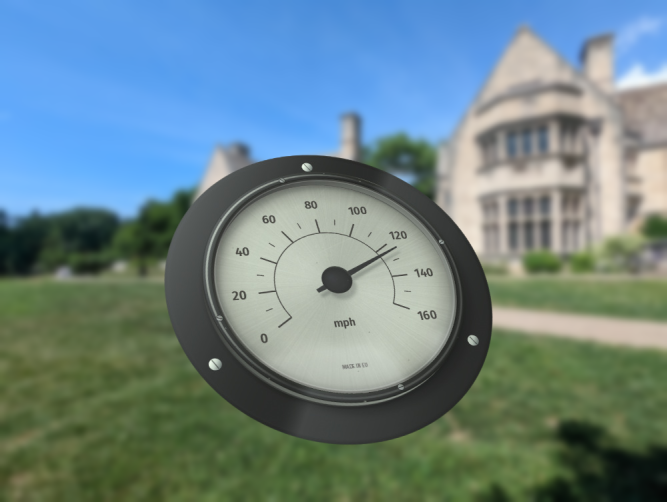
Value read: 125 mph
